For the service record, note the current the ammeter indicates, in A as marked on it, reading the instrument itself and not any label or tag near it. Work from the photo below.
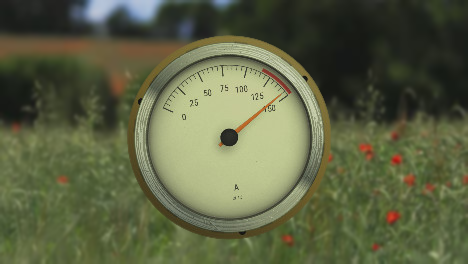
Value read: 145 A
